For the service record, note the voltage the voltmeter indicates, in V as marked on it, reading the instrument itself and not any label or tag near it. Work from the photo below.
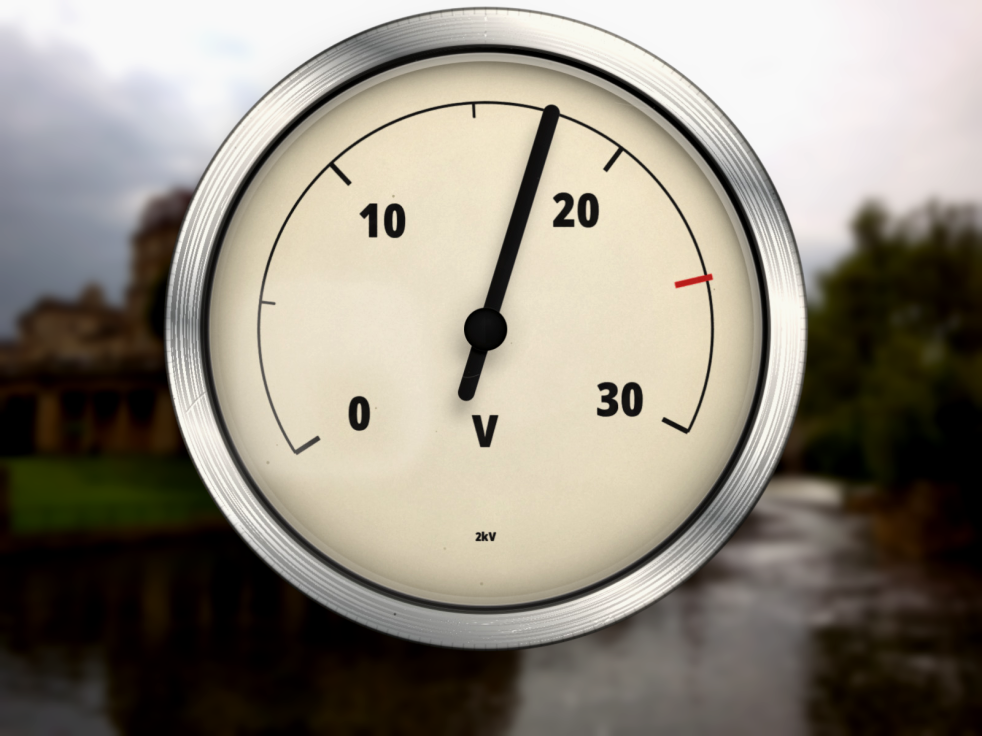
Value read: 17.5 V
